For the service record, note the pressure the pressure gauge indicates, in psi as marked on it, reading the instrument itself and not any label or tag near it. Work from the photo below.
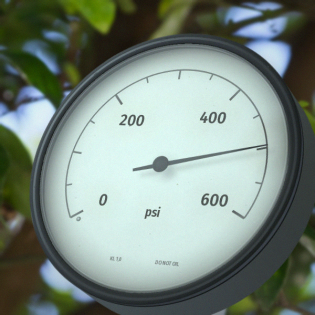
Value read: 500 psi
